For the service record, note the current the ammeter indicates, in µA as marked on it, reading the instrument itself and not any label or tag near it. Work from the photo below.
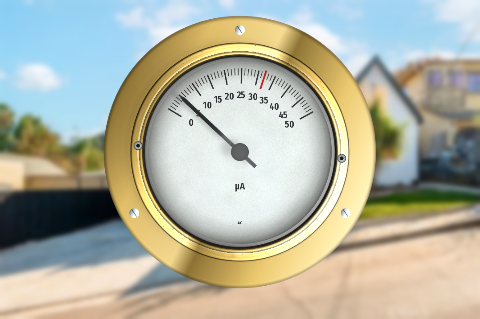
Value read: 5 µA
